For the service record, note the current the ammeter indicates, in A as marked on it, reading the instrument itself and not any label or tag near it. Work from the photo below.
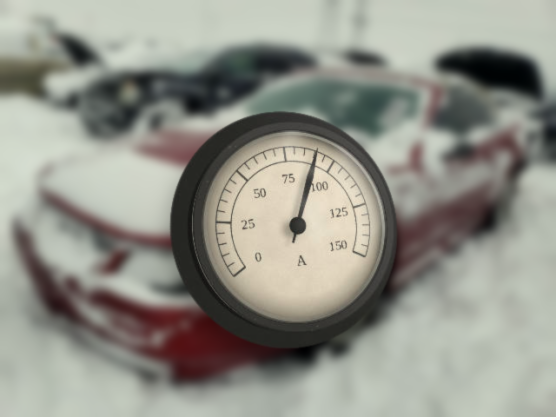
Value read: 90 A
